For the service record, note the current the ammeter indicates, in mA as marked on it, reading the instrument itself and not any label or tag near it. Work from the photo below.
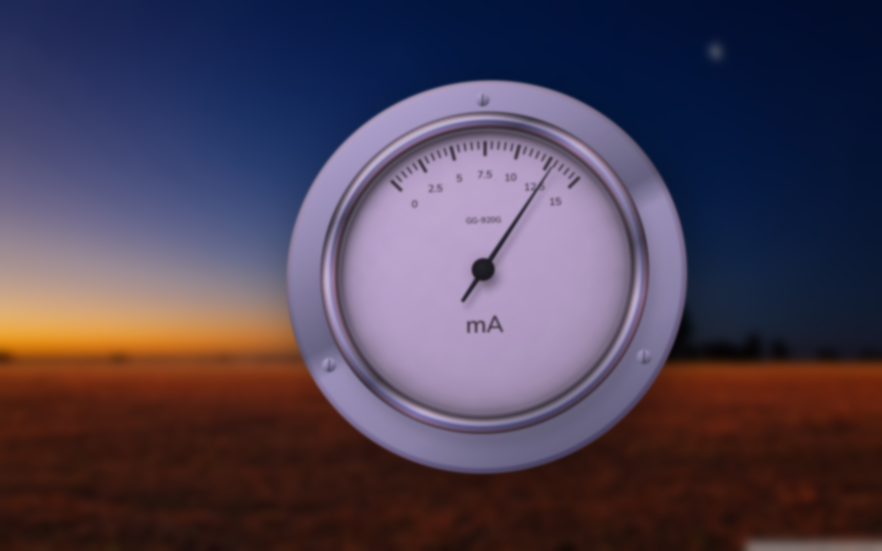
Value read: 13 mA
